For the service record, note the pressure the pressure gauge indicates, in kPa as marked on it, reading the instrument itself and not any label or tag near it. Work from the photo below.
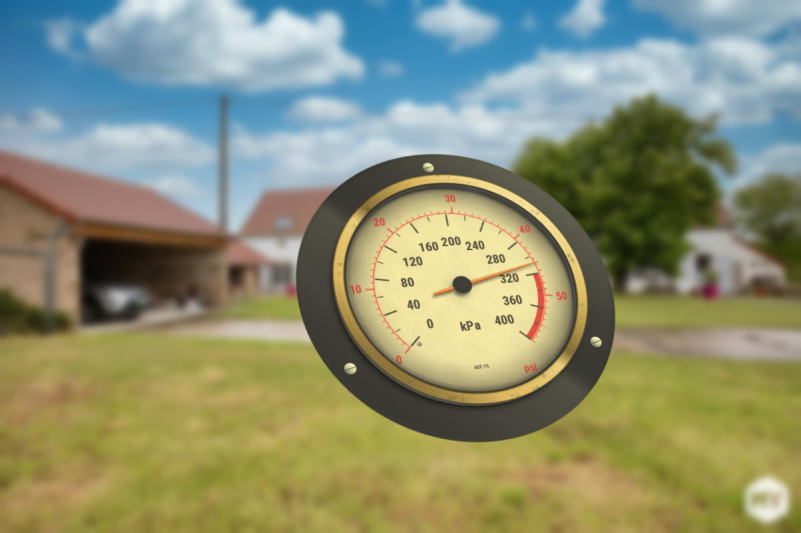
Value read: 310 kPa
